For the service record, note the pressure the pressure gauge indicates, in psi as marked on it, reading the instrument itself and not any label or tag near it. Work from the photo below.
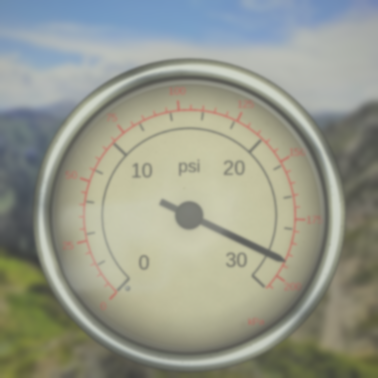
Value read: 28 psi
